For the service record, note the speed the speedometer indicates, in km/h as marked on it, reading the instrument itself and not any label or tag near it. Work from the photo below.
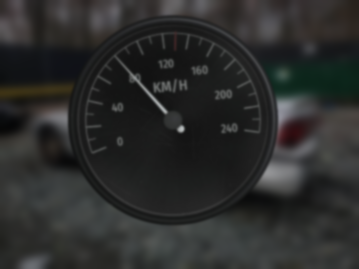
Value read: 80 km/h
